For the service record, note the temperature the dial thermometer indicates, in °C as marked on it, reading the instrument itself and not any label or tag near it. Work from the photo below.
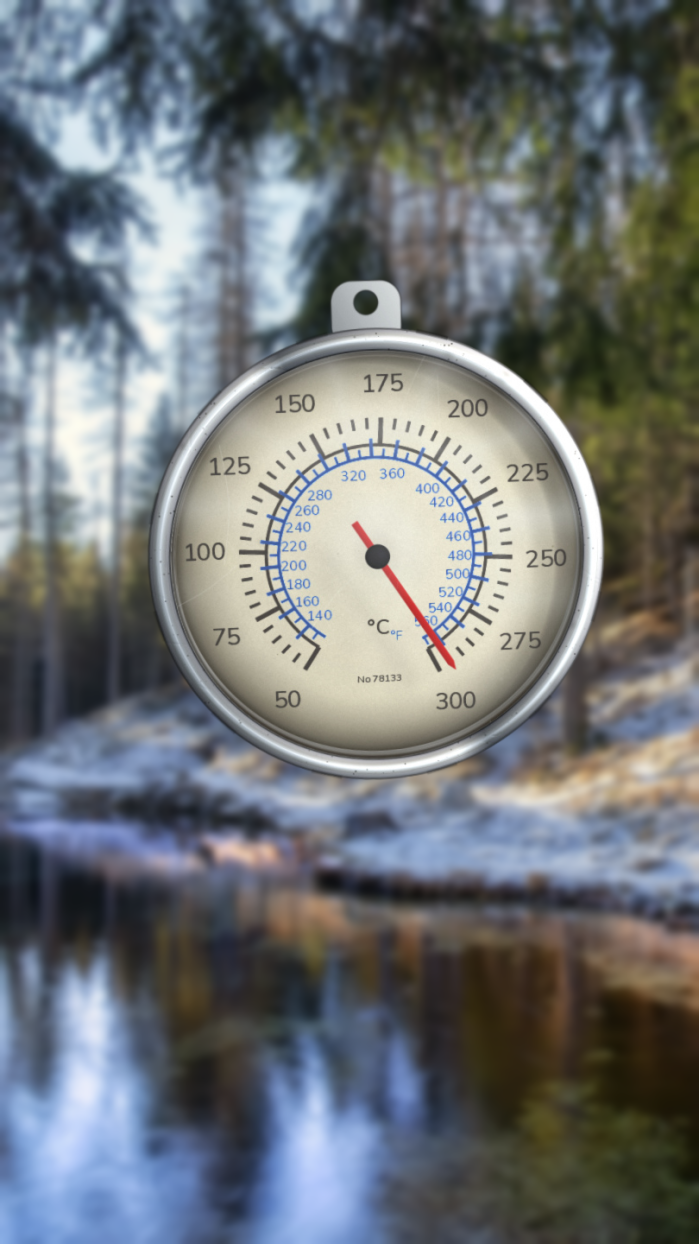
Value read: 295 °C
